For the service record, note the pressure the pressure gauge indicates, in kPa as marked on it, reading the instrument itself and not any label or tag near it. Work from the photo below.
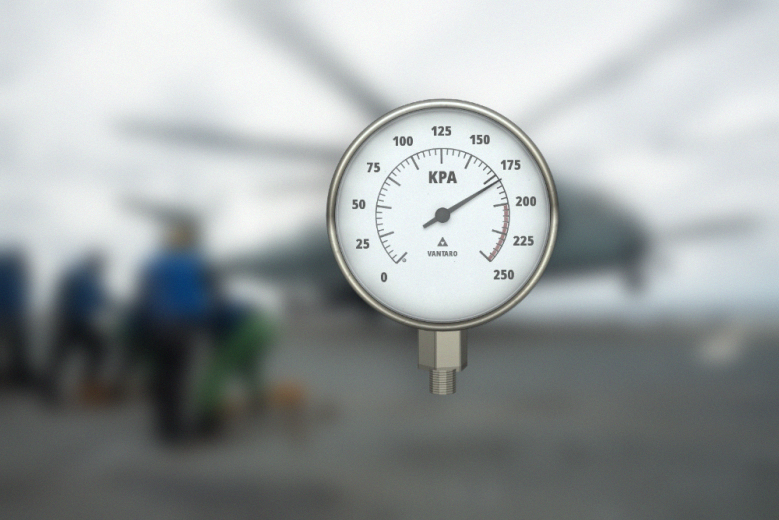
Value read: 180 kPa
